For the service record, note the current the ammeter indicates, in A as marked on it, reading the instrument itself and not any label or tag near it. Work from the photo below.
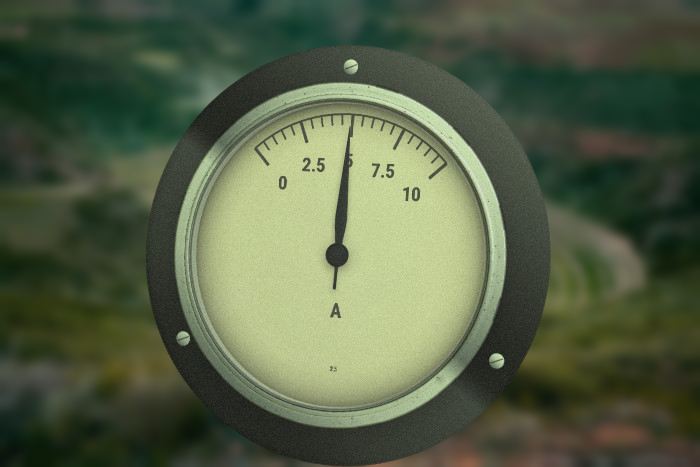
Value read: 5 A
